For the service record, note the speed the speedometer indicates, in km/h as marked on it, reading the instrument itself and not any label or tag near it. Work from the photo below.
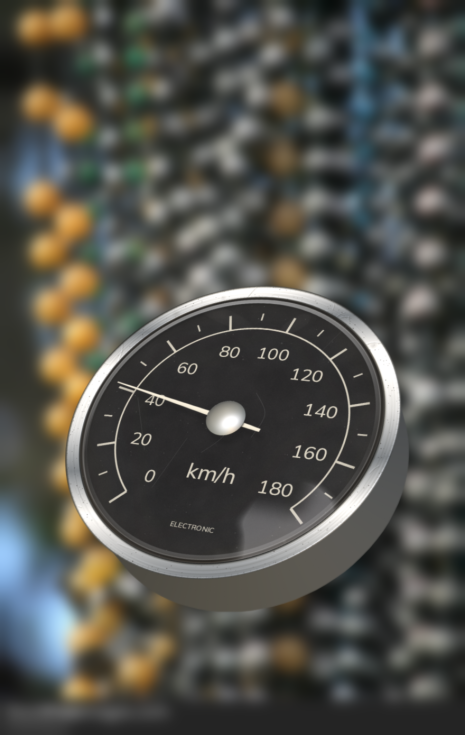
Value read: 40 km/h
